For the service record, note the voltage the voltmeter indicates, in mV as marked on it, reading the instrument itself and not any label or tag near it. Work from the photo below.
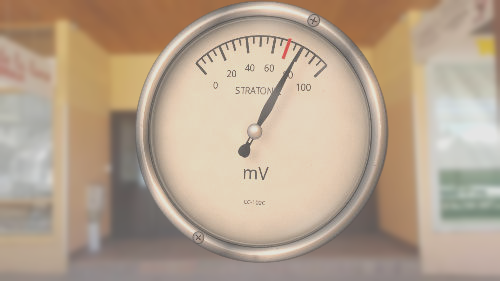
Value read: 80 mV
